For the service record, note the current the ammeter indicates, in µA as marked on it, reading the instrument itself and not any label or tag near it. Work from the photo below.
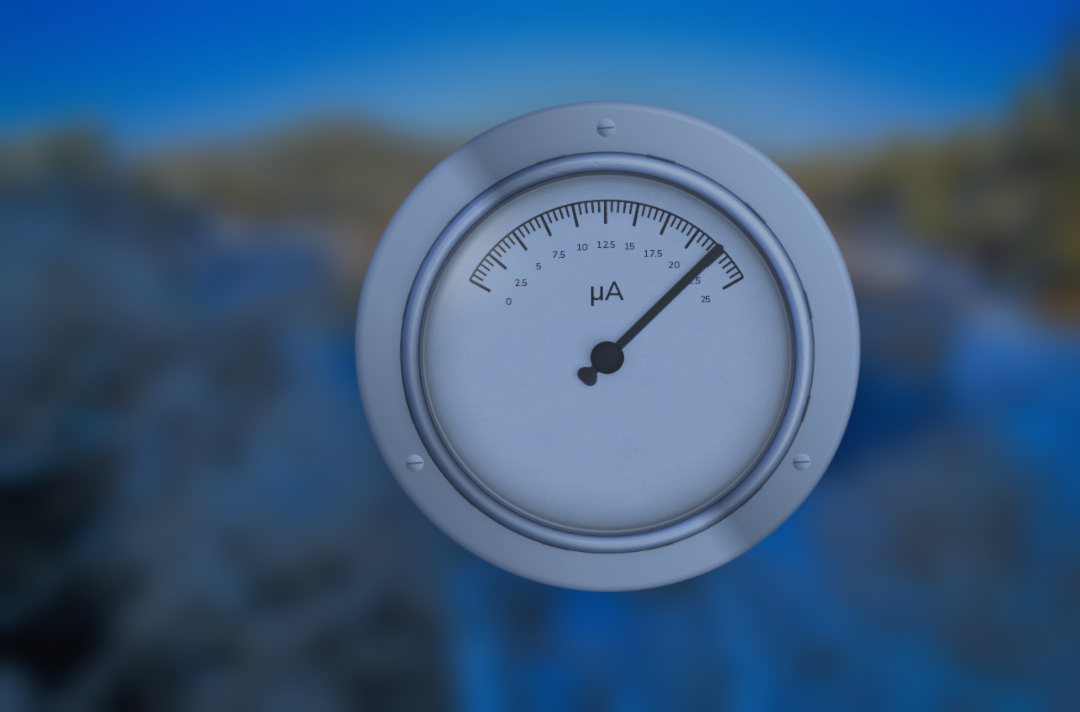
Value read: 22 µA
